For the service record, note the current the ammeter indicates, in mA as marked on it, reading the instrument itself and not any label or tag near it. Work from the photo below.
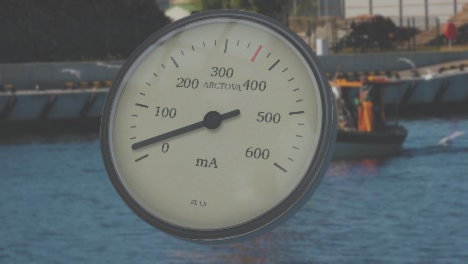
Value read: 20 mA
